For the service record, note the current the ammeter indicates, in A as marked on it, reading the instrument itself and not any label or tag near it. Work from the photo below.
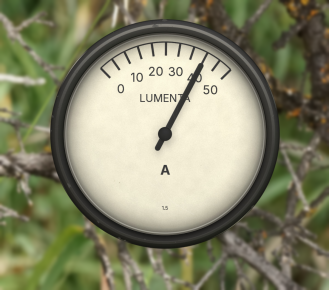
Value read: 40 A
